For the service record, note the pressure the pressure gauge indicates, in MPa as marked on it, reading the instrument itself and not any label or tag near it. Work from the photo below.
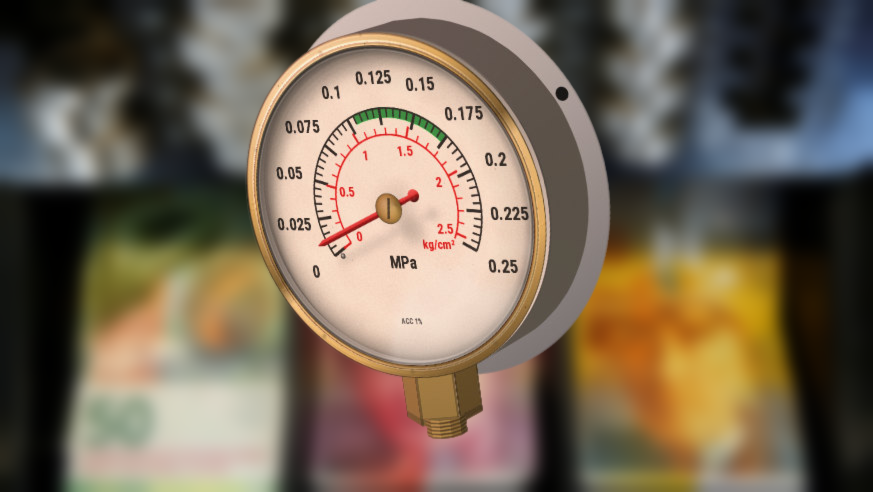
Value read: 0.01 MPa
